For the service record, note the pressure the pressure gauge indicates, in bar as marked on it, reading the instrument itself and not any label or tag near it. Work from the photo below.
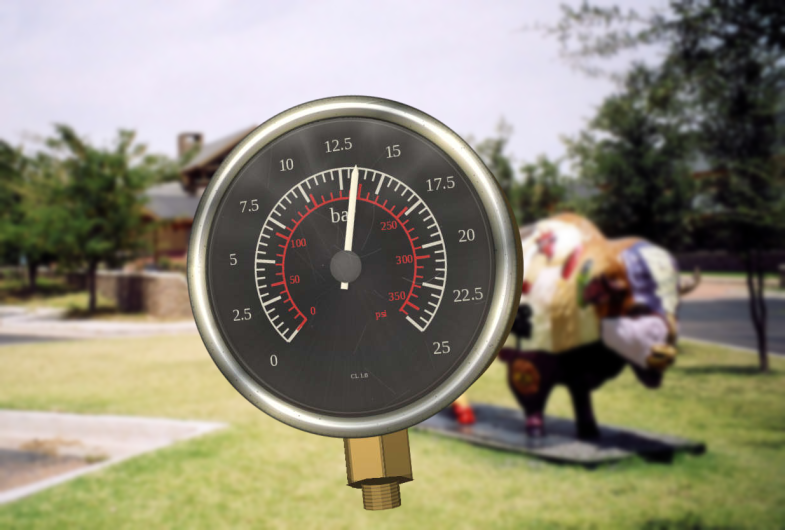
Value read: 13.5 bar
